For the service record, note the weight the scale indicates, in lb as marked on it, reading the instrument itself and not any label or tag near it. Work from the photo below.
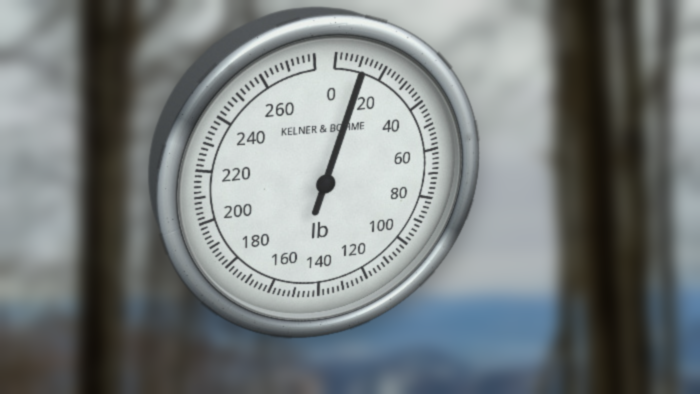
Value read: 10 lb
